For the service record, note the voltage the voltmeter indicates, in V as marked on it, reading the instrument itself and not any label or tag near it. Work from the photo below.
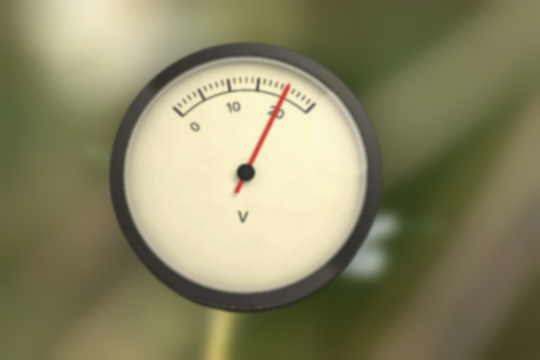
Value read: 20 V
